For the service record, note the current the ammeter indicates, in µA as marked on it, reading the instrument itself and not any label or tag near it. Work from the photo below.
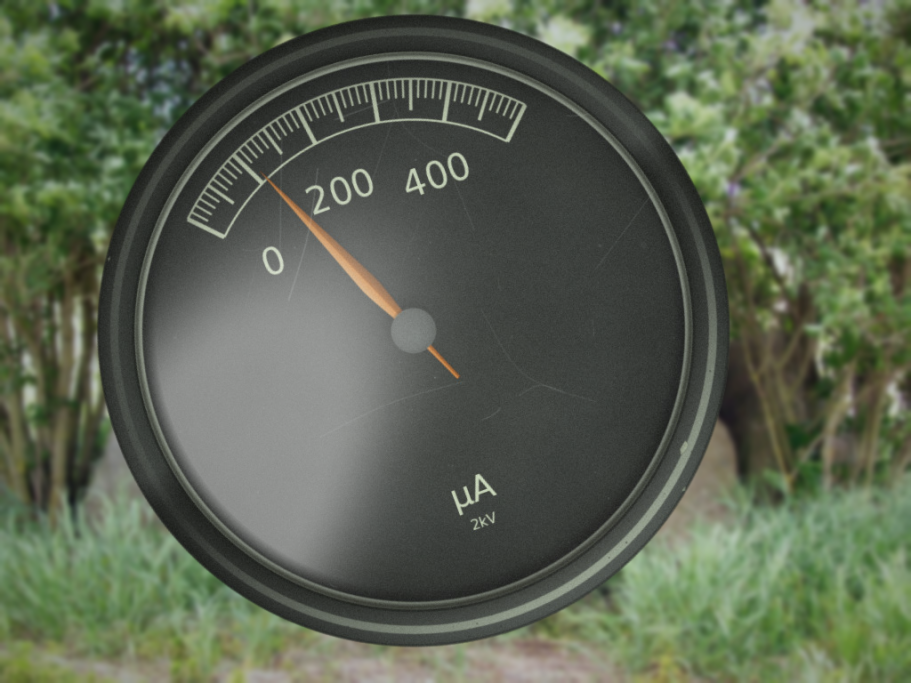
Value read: 110 µA
